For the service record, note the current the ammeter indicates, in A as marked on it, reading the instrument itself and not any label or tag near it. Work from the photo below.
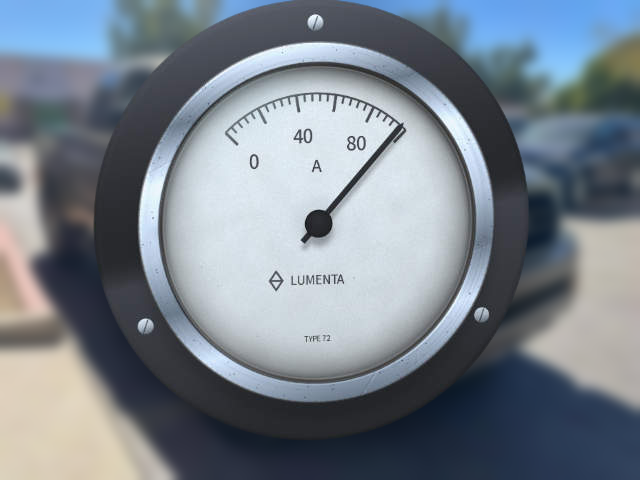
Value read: 96 A
